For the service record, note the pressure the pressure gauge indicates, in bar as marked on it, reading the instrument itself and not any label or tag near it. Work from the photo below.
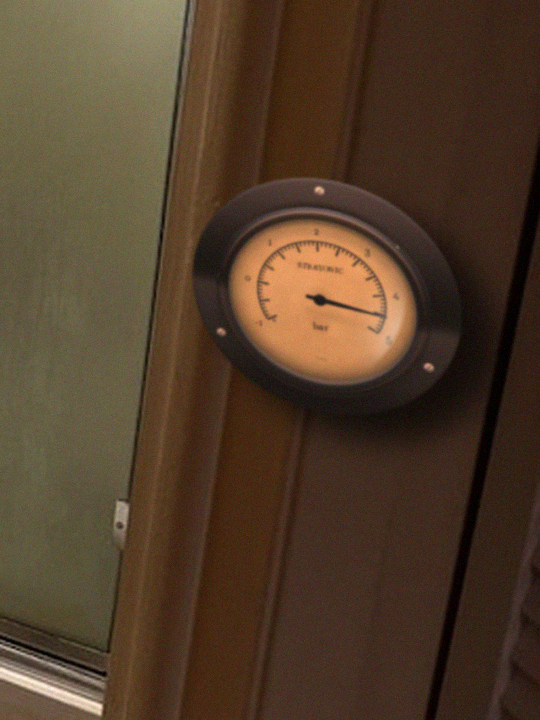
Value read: 4.5 bar
